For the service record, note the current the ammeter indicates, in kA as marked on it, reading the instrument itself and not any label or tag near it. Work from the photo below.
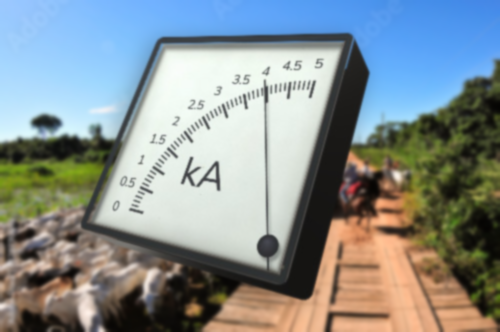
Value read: 4 kA
